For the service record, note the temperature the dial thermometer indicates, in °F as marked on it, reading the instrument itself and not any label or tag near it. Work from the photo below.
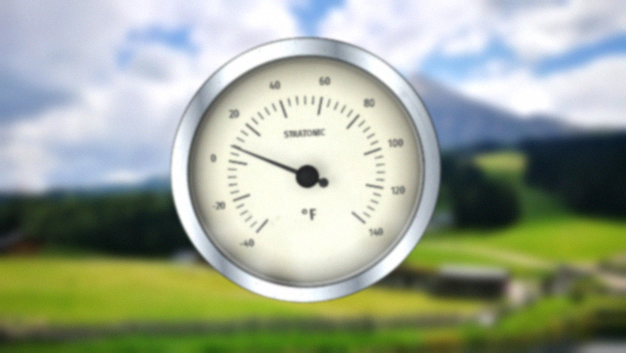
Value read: 8 °F
